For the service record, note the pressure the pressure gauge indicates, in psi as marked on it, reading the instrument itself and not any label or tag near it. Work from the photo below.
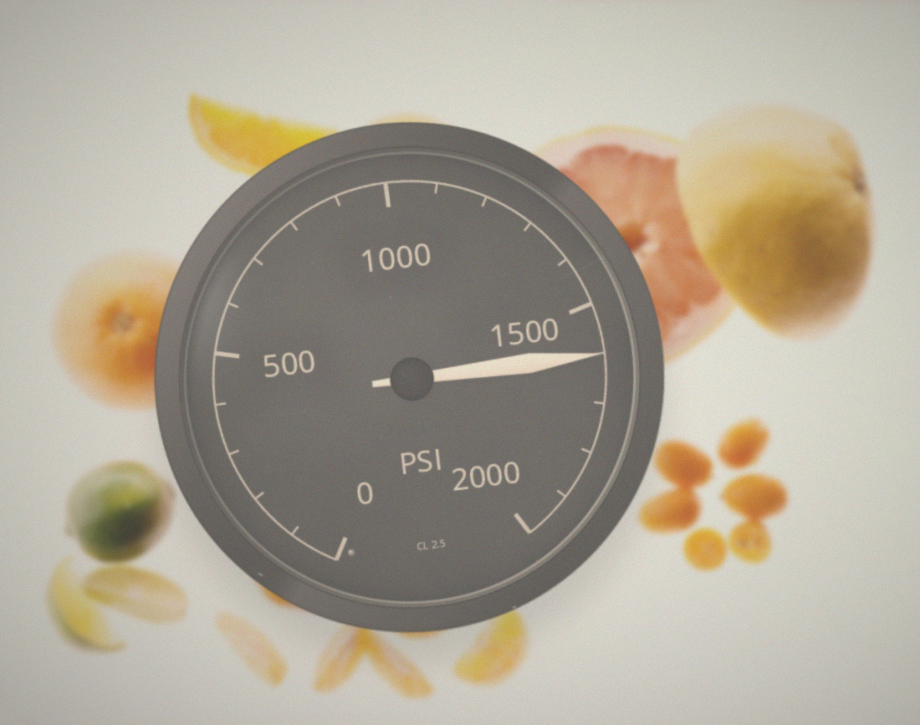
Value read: 1600 psi
